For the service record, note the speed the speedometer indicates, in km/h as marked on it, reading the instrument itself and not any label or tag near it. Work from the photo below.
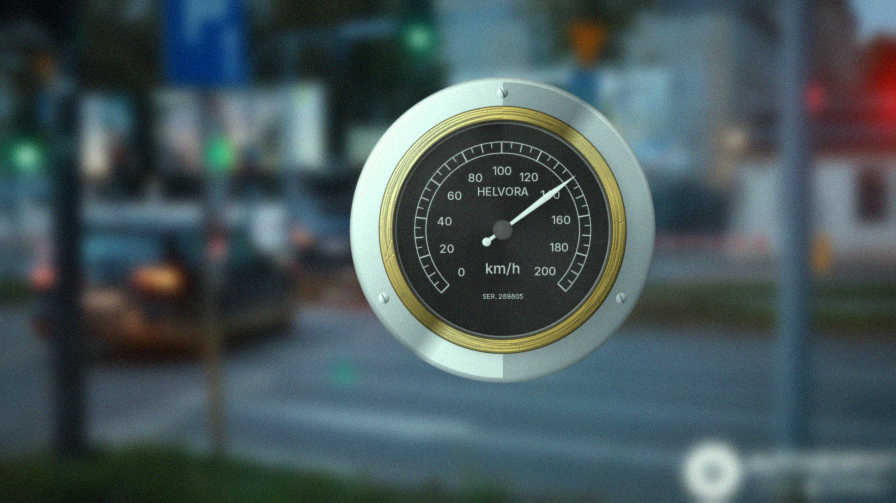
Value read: 140 km/h
